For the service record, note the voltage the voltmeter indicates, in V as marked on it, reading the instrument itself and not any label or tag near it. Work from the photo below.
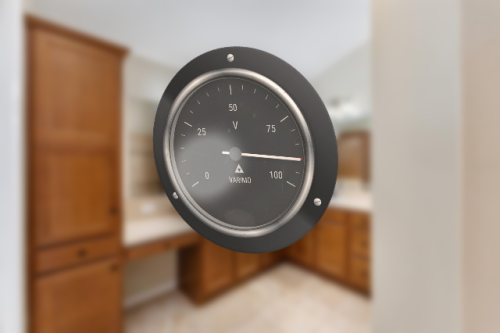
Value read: 90 V
